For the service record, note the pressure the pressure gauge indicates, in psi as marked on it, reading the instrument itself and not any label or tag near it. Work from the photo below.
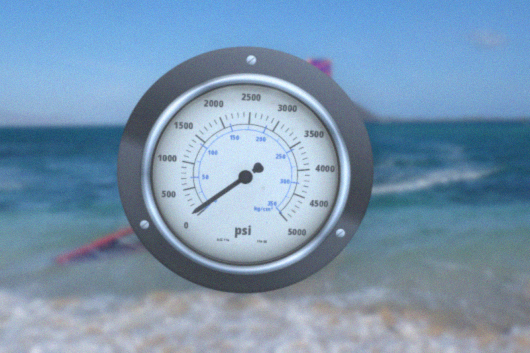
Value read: 100 psi
